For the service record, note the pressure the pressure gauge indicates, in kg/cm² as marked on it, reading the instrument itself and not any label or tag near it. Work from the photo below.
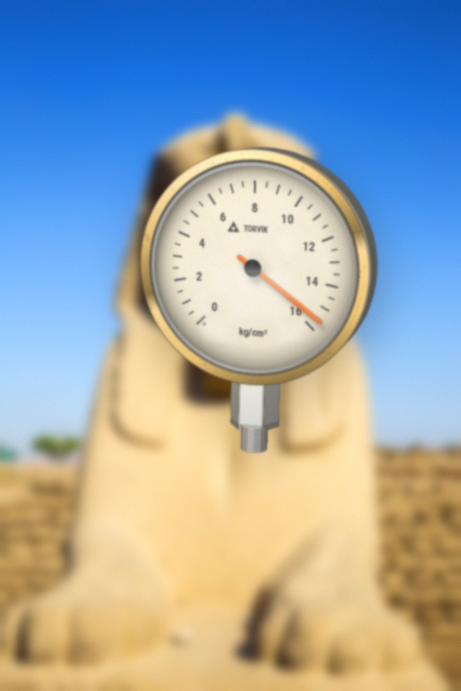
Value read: 15.5 kg/cm²
